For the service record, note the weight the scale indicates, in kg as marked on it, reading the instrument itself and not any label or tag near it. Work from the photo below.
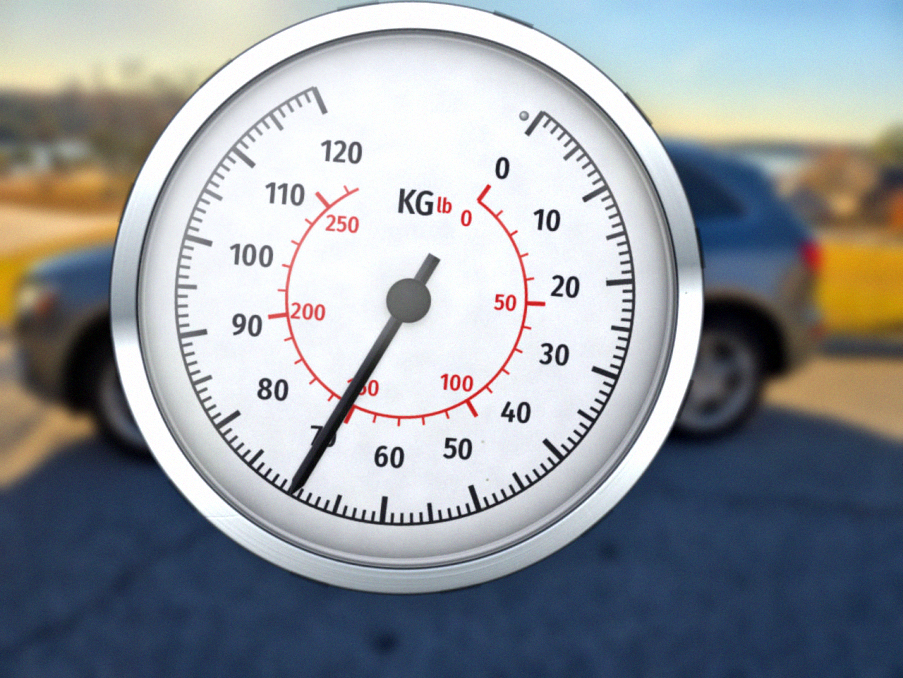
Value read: 70 kg
